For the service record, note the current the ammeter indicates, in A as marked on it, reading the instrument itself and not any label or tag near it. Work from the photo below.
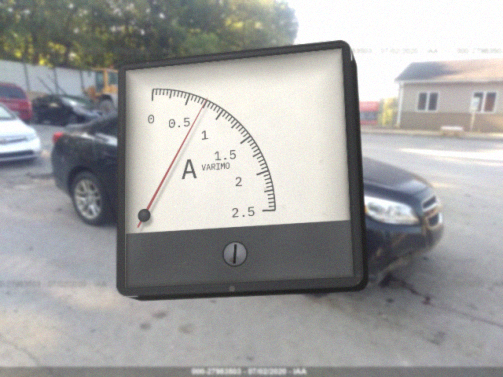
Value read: 0.75 A
